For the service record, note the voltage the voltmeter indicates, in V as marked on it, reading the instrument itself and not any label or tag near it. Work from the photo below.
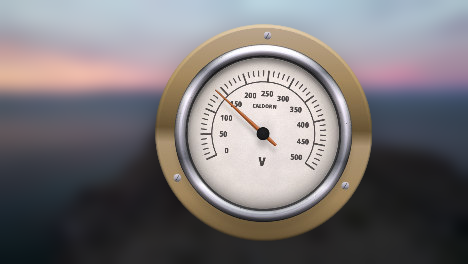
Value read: 140 V
